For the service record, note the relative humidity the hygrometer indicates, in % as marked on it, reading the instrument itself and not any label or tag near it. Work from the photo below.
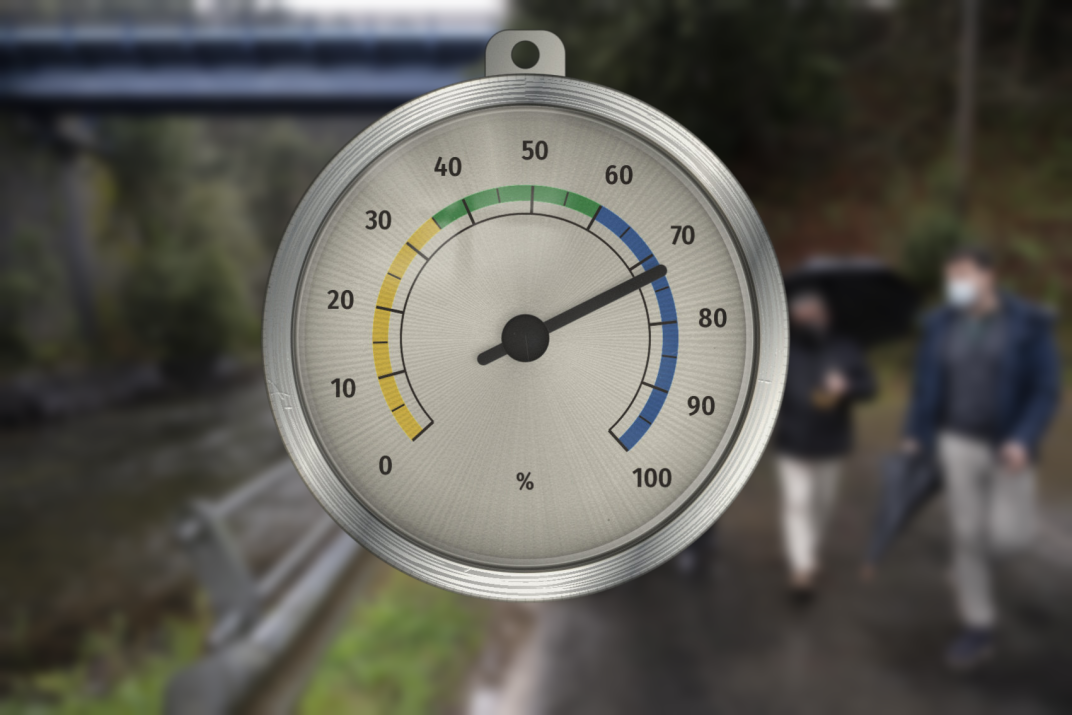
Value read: 72.5 %
